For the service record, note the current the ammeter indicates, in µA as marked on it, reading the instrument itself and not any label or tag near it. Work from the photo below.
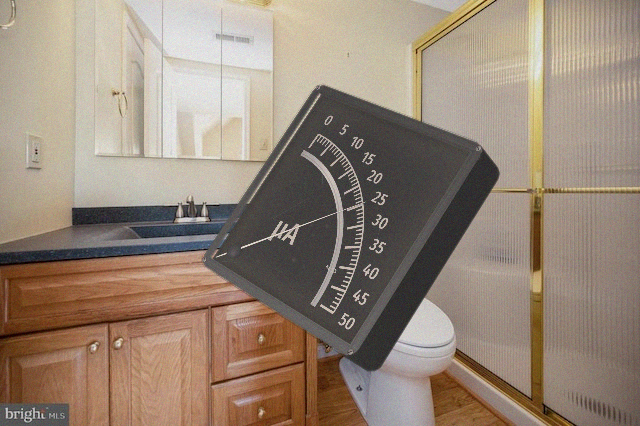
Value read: 25 µA
